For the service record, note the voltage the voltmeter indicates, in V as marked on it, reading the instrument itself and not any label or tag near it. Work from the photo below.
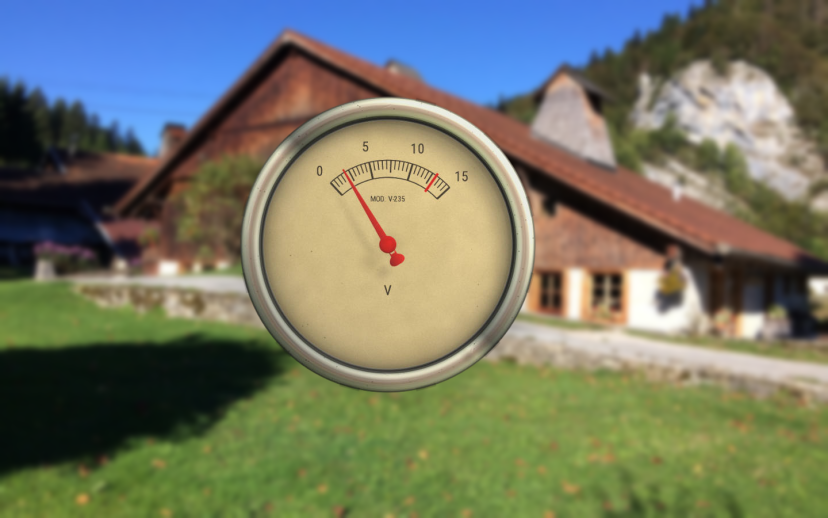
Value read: 2 V
